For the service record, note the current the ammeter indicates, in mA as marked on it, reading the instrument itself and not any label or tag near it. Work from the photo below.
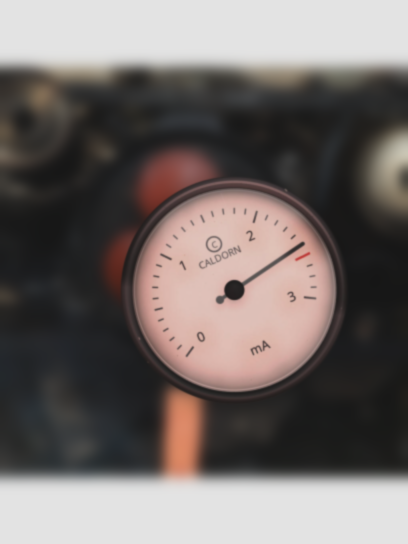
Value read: 2.5 mA
